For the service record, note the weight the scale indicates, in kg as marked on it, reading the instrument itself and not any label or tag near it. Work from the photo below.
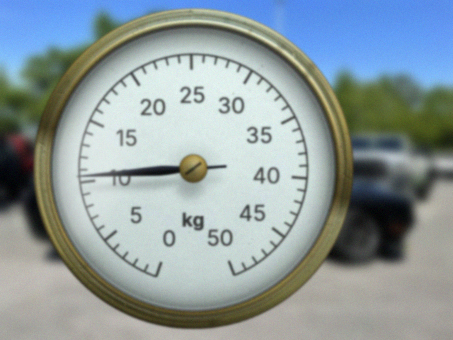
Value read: 10.5 kg
